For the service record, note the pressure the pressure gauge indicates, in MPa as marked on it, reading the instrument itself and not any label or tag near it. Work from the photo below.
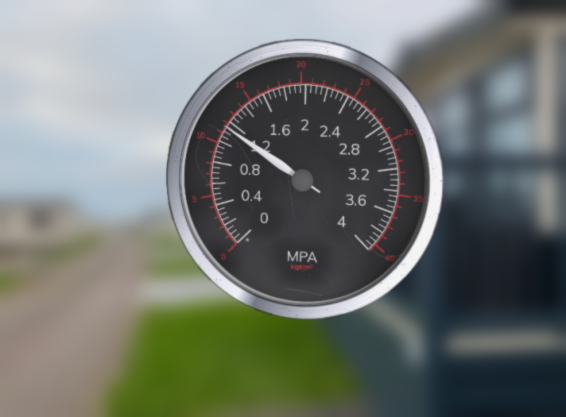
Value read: 1.15 MPa
